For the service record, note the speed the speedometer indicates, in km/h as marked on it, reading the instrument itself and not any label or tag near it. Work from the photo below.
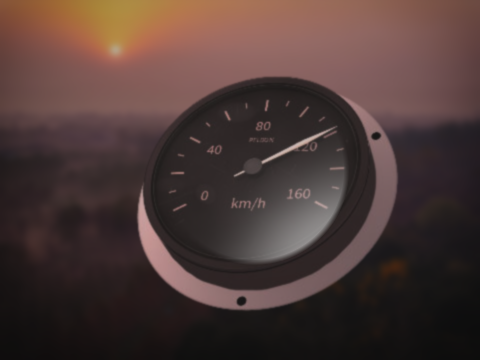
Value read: 120 km/h
